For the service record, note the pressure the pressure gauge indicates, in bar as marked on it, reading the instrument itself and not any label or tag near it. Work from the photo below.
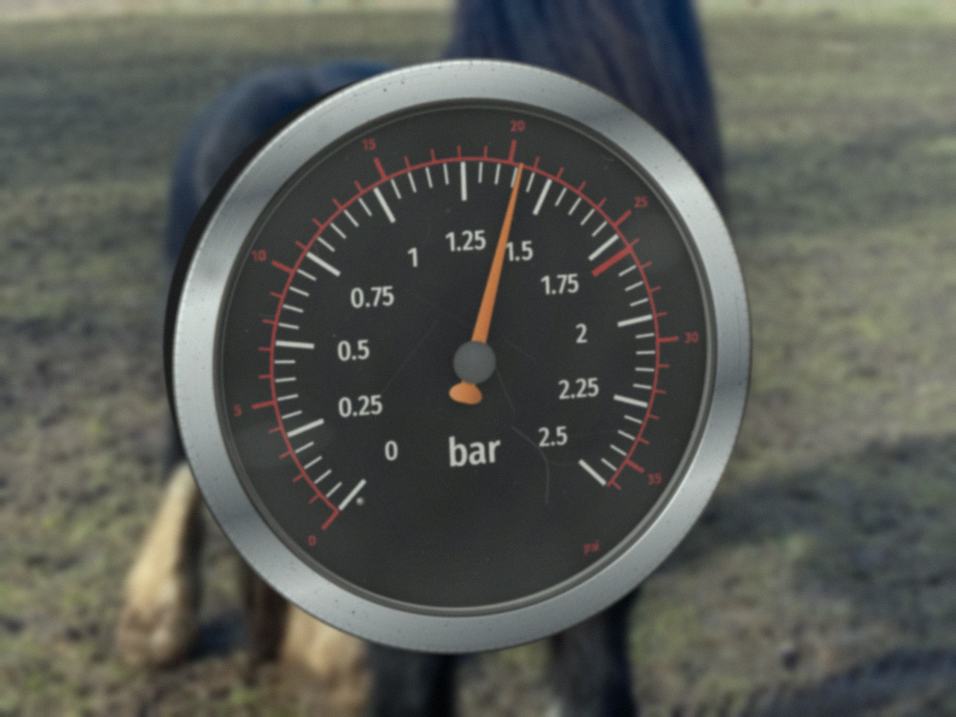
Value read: 1.4 bar
